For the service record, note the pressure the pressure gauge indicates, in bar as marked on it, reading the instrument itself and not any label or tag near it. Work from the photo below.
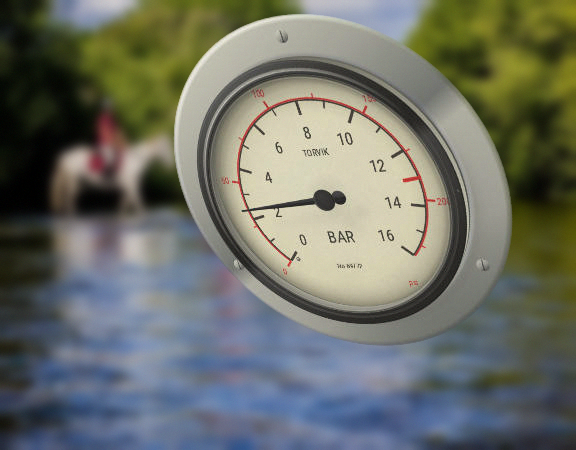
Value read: 2.5 bar
